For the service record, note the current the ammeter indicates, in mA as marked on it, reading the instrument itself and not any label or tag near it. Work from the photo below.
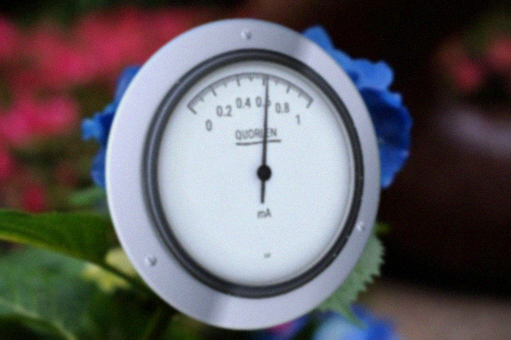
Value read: 0.6 mA
